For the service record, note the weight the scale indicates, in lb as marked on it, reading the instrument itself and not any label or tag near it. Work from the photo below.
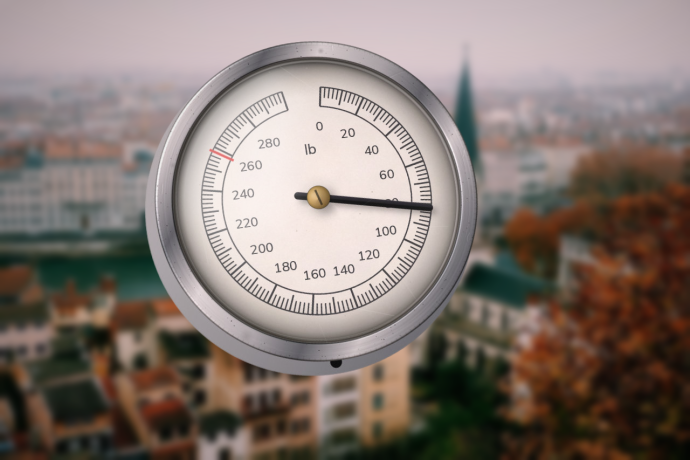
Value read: 82 lb
